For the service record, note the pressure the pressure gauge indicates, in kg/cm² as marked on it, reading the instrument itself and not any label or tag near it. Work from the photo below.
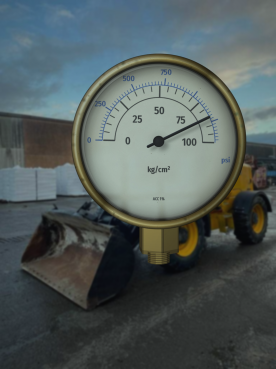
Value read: 85 kg/cm²
